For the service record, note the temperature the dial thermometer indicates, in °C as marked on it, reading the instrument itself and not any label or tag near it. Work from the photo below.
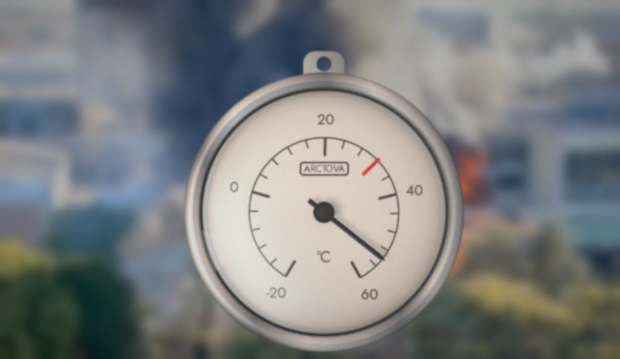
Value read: 54 °C
